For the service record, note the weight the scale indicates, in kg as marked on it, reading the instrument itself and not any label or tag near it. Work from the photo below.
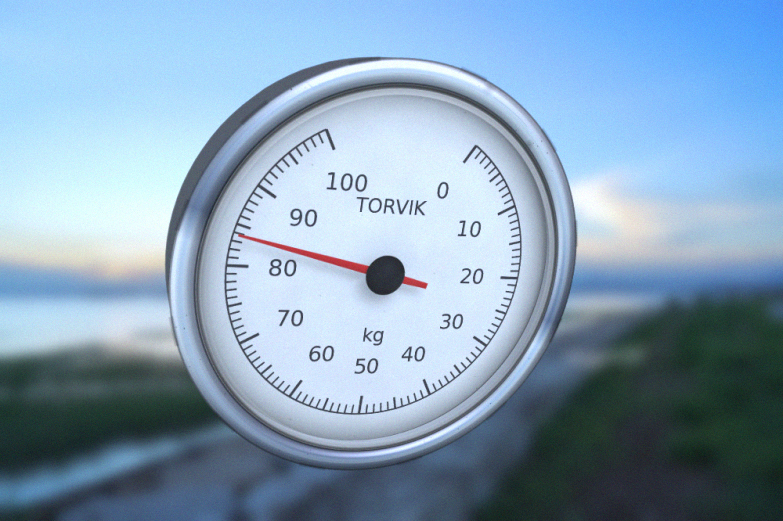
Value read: 84 kg
